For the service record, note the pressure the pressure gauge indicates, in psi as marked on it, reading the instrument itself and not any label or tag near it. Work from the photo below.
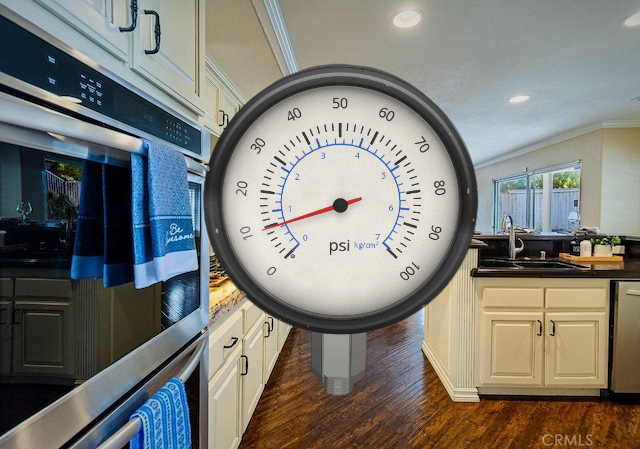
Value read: 10 psi
